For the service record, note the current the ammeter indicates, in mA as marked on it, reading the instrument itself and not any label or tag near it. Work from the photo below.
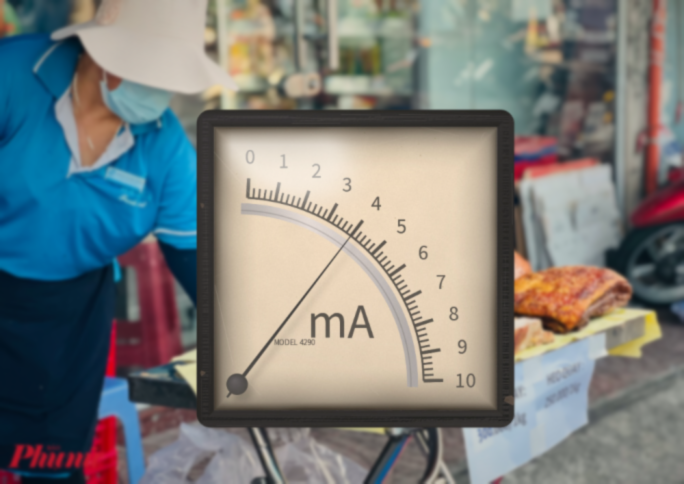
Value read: 4 mA
